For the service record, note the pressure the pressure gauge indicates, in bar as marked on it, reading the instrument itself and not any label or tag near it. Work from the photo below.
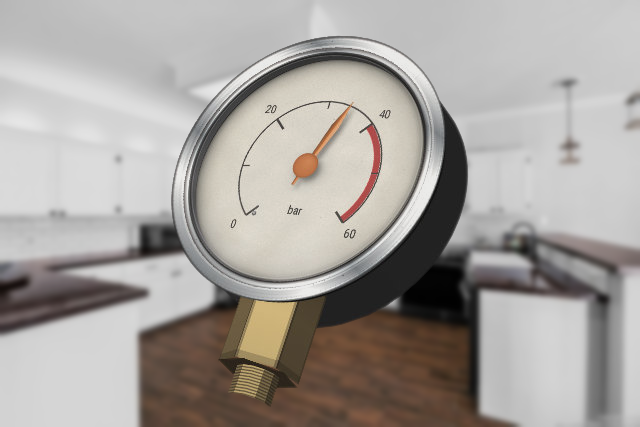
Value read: 35 bar
